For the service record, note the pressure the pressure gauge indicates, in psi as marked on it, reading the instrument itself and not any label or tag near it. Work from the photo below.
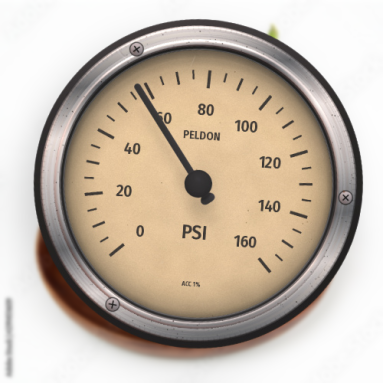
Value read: 57.5 psi
